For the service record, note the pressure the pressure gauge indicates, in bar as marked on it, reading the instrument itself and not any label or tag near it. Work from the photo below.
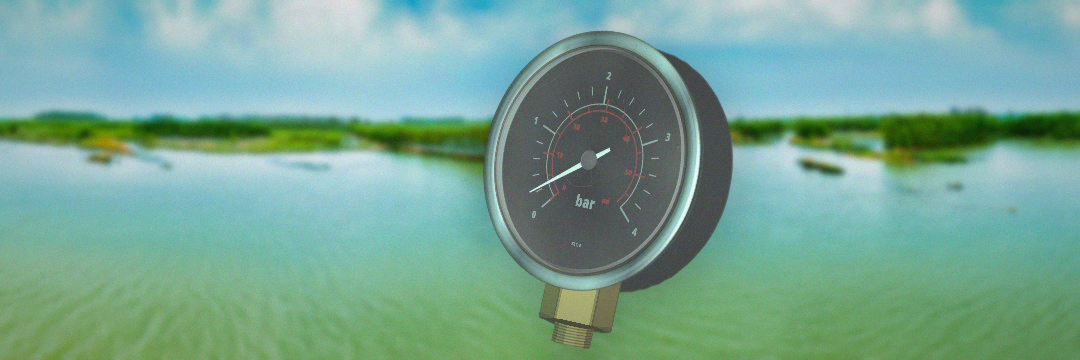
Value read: 0.2 bar
